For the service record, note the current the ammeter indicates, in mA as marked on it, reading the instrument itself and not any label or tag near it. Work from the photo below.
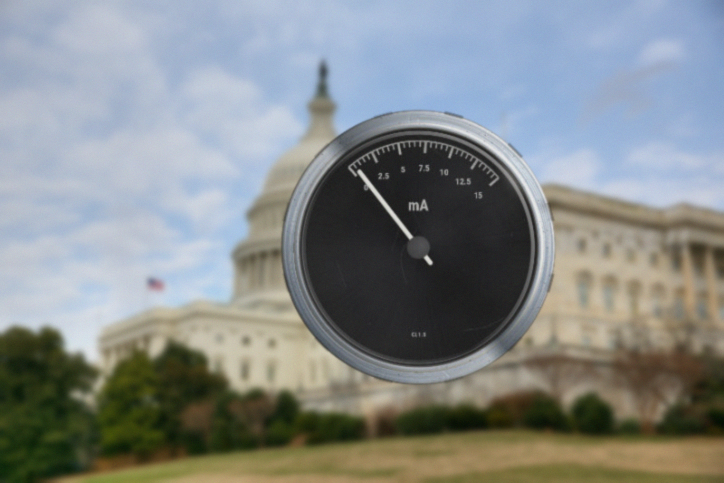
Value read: 0.5 mA
